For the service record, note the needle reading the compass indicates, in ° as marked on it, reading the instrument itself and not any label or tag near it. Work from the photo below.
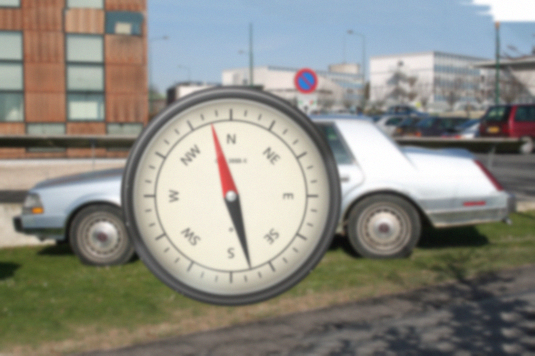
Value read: 345 °
